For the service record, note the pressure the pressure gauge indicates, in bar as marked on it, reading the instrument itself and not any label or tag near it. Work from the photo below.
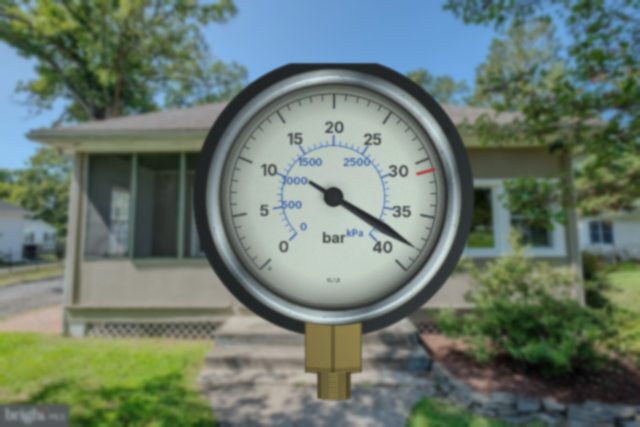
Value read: 38 bar
